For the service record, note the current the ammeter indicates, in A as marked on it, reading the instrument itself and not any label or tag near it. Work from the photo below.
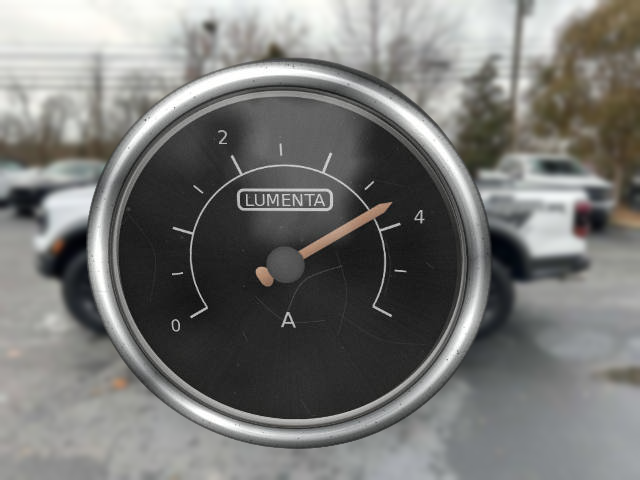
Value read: 3.75 A
